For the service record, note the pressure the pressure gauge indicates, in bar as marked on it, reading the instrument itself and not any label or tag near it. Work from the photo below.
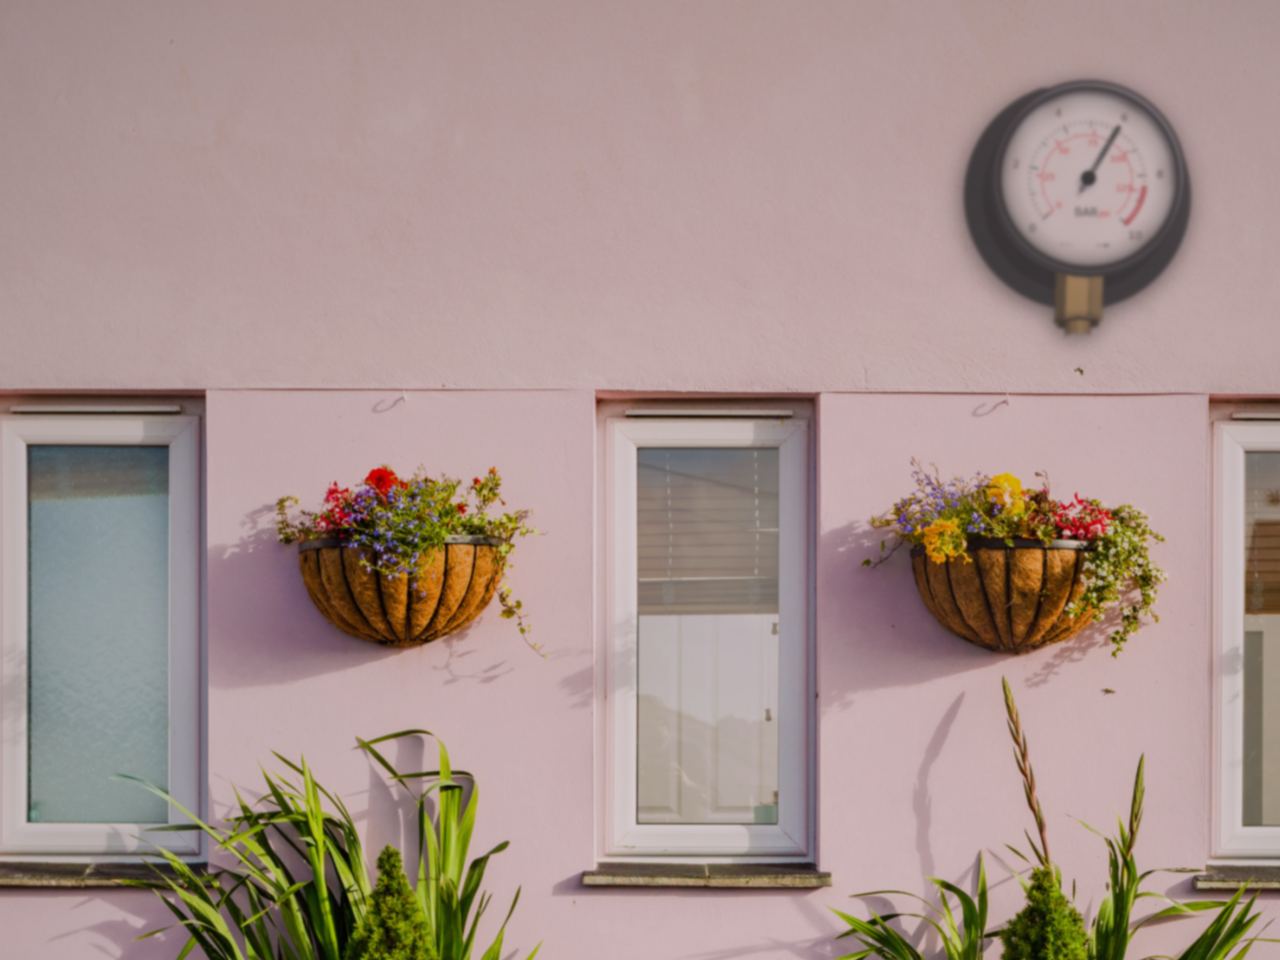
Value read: 6 bar
